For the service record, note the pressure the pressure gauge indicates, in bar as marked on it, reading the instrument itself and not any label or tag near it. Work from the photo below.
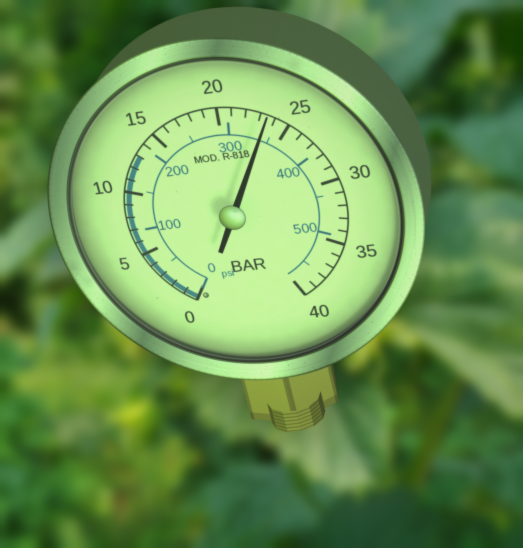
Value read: 23.5 bar
